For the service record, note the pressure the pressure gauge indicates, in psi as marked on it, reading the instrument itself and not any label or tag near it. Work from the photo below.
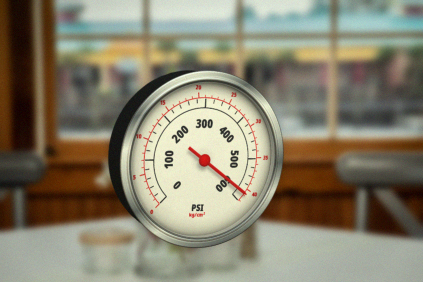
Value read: 580 psi
